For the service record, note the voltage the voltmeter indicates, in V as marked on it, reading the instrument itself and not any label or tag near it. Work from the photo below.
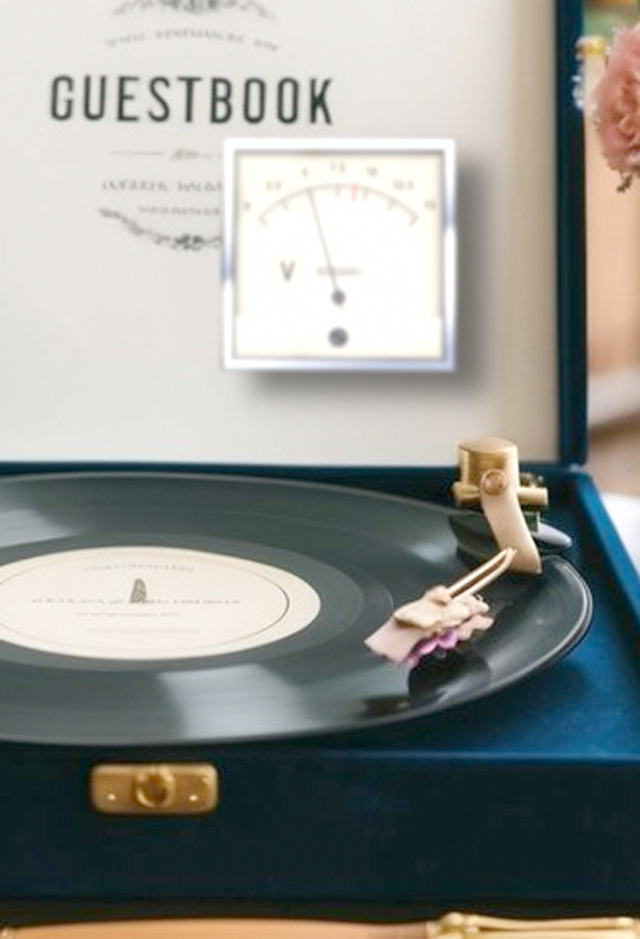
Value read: 5 V
